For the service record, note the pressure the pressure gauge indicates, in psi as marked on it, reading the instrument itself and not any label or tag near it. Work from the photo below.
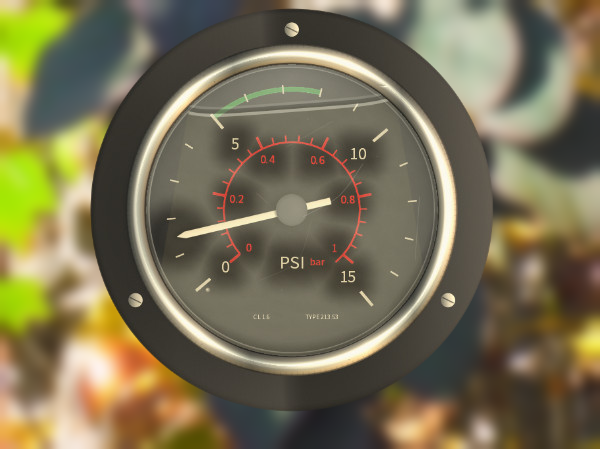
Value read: 1.5 psi
